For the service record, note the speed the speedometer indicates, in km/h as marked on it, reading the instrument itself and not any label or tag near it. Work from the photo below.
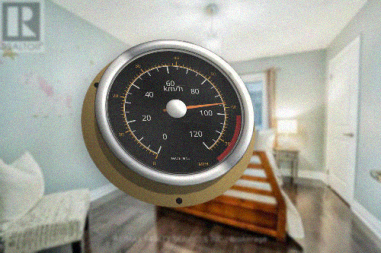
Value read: 95 km/h
